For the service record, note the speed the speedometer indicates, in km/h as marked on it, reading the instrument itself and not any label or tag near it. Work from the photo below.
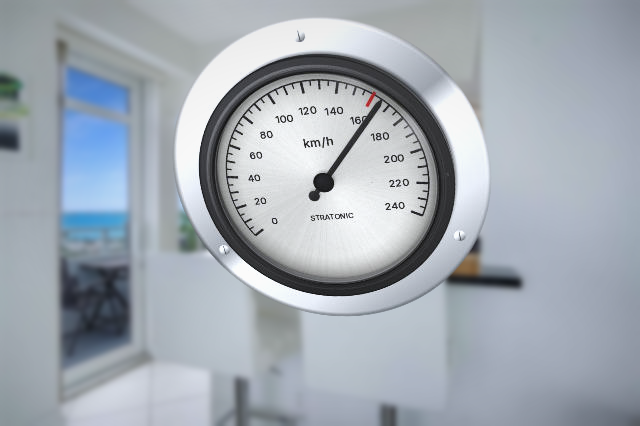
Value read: 165 km/h
